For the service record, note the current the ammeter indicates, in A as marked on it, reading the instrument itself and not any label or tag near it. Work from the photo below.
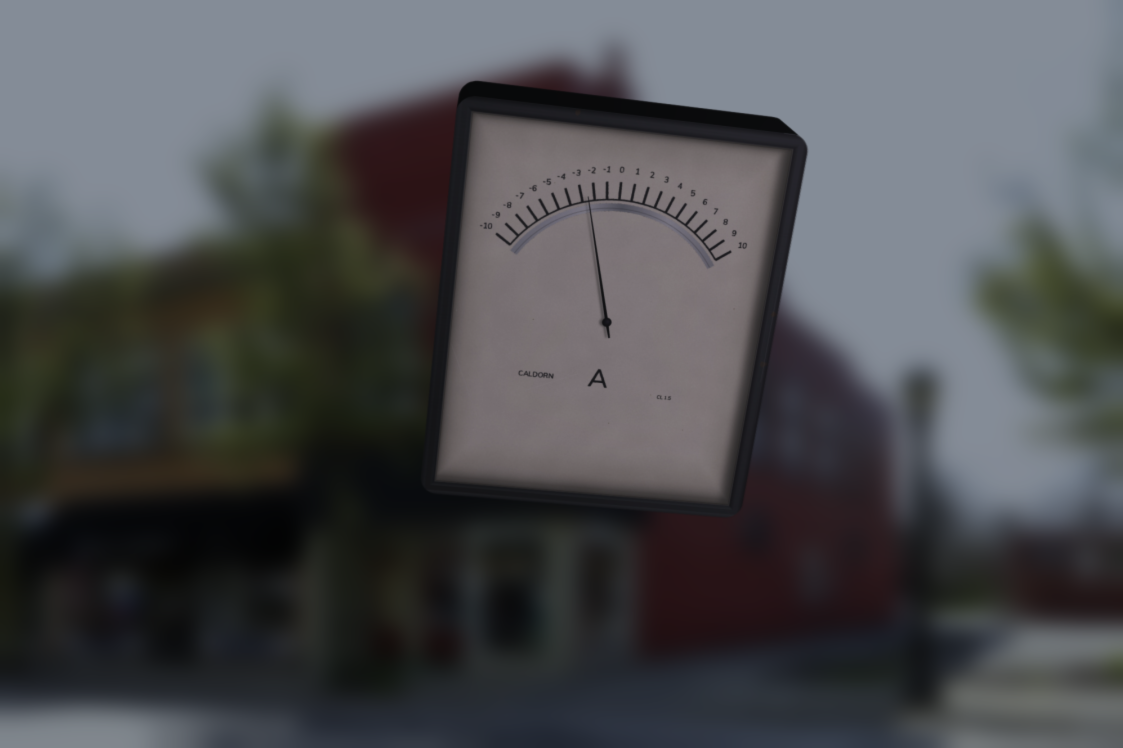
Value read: -2.5 A
